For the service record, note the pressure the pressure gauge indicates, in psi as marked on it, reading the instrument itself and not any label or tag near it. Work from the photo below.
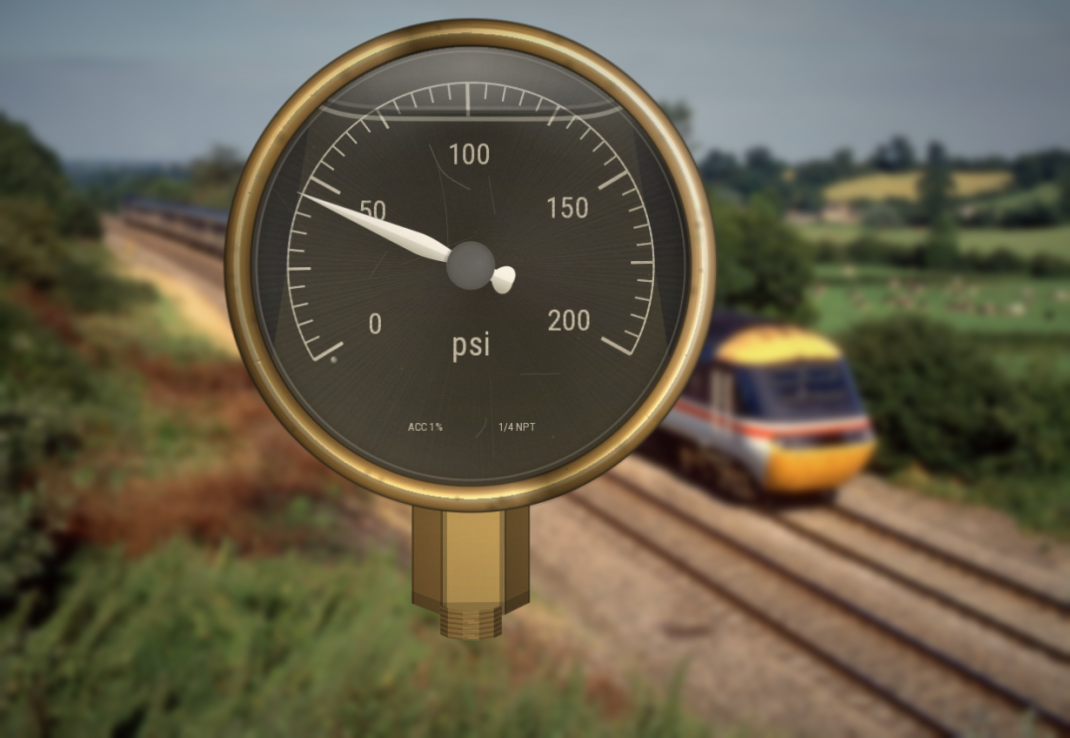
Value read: 45 psi
